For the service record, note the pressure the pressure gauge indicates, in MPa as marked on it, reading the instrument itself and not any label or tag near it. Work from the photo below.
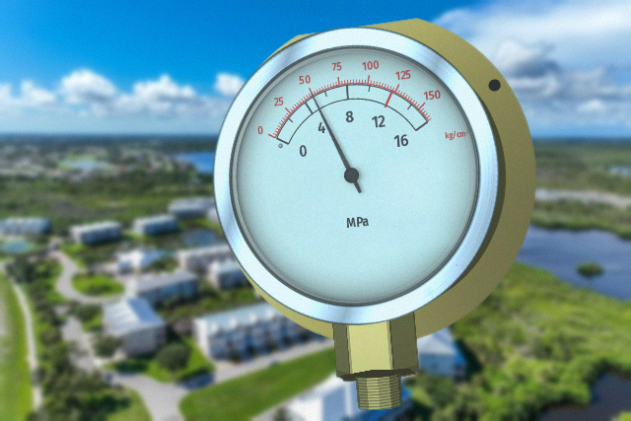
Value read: 5 MPa
